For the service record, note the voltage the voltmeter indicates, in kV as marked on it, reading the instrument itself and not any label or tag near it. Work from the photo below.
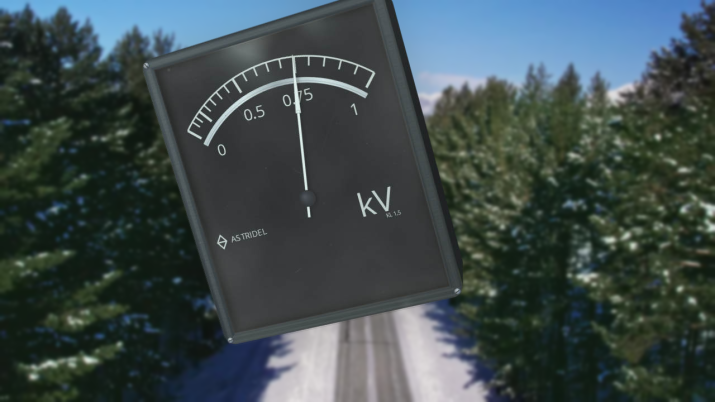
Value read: 0.75 kV
